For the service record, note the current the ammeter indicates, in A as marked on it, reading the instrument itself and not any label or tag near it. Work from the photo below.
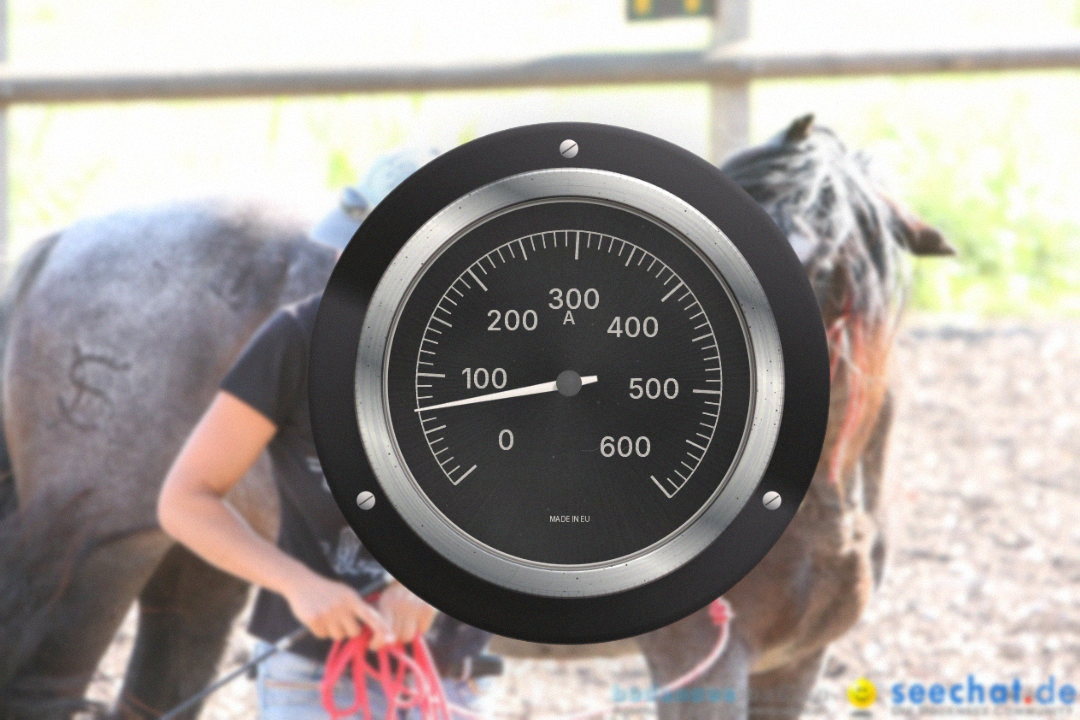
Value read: 70 A
